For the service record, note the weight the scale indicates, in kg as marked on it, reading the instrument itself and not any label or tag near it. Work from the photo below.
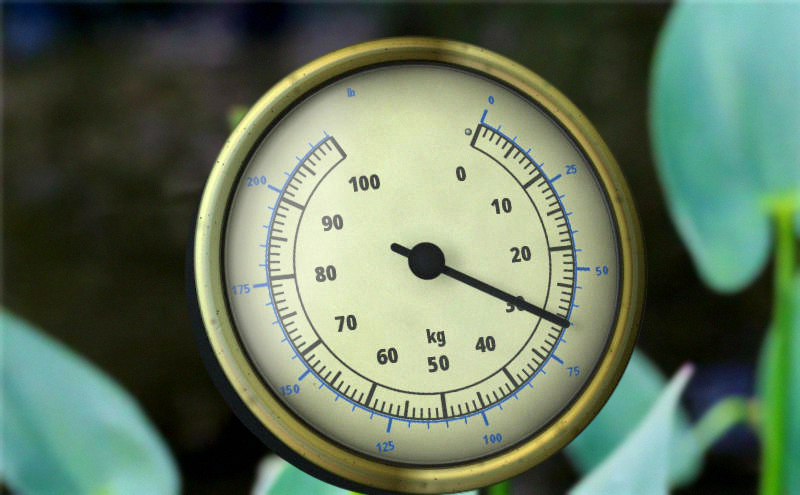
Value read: 30 kg
